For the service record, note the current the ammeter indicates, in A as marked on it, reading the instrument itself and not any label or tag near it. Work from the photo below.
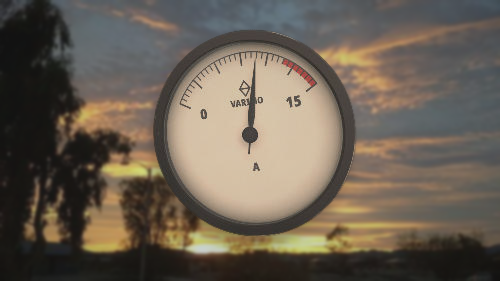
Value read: 9 A
